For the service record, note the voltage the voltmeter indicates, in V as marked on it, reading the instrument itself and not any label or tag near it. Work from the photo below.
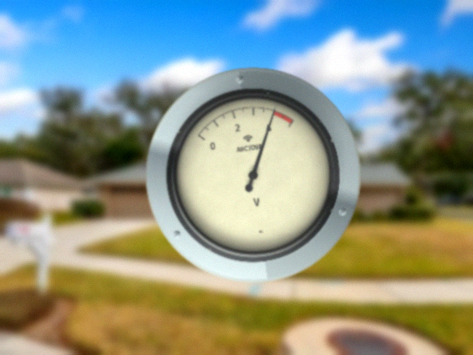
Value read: 4 V
